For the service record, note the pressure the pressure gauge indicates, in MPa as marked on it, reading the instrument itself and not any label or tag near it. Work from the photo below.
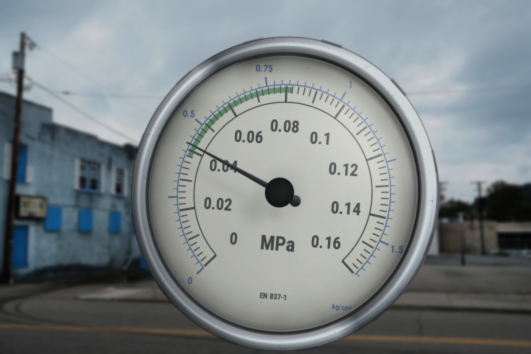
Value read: 0.042 MPa
